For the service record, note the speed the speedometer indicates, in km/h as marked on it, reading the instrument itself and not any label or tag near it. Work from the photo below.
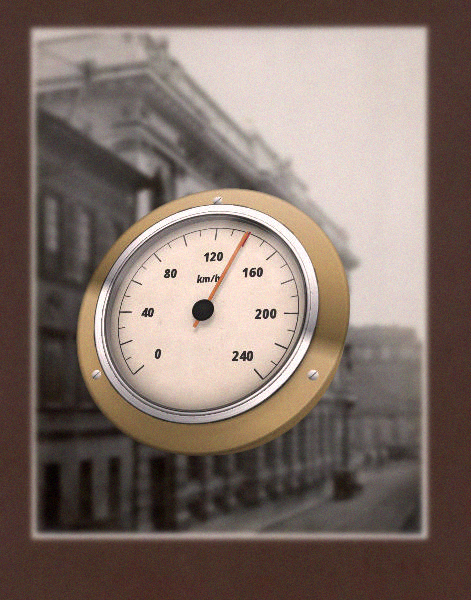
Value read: 140 km/h
